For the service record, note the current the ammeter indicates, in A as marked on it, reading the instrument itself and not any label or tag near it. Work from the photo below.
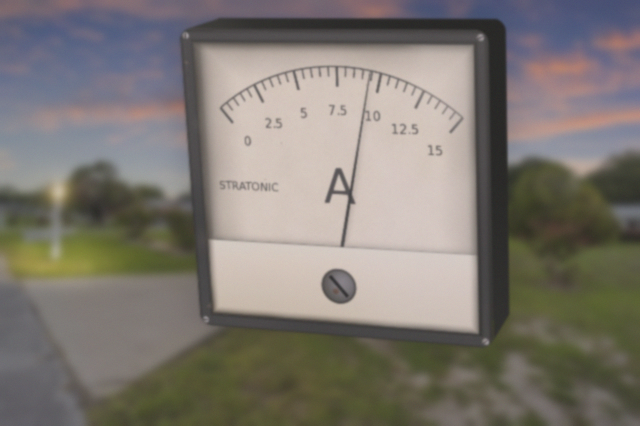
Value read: 9.5 A
